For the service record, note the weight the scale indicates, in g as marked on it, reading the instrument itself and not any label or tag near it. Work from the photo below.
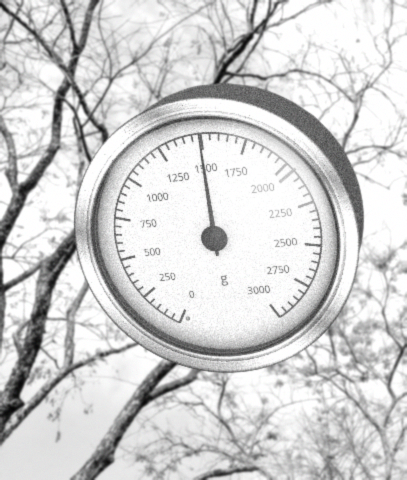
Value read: 1500 g
